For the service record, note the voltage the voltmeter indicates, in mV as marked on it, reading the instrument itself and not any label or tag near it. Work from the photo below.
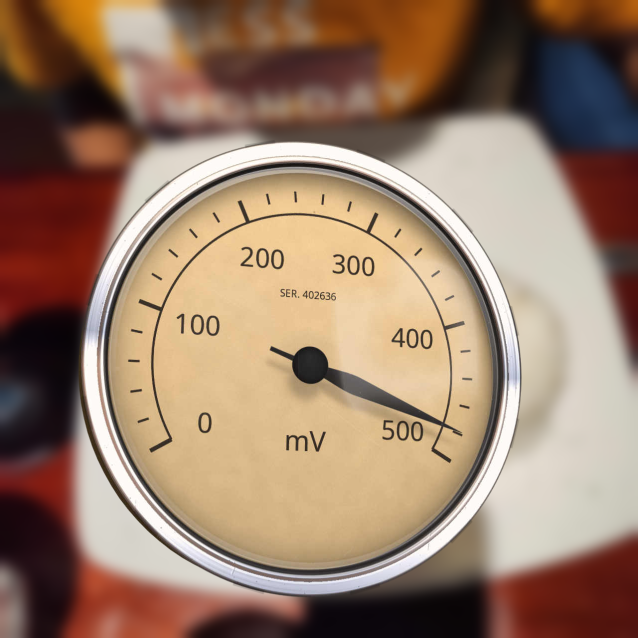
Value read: 480 mV
